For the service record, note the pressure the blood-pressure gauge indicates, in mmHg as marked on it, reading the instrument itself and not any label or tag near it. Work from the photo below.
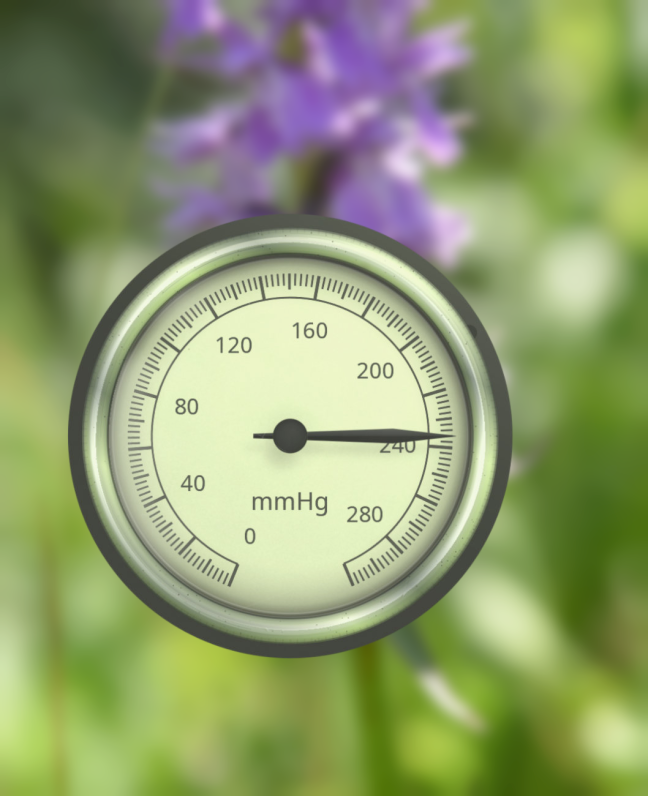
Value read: 236 mmHg
